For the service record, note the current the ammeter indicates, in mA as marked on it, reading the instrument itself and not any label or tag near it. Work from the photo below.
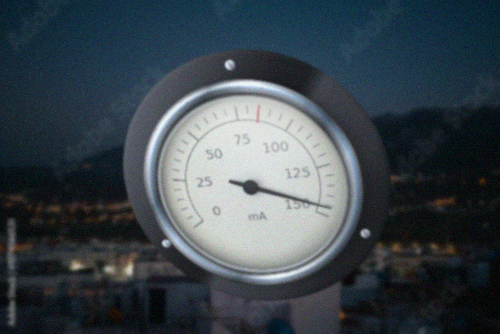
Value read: 145 mA
